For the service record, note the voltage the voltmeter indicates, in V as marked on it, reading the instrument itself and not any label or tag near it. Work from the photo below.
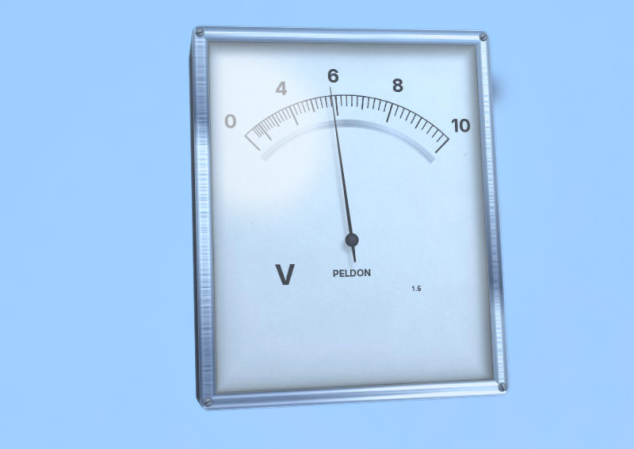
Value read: 5.8 V
